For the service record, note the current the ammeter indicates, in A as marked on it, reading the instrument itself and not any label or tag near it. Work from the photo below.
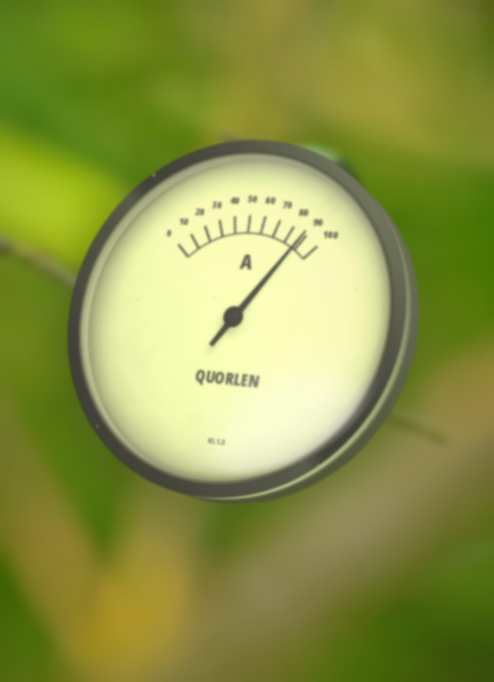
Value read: 90 A
